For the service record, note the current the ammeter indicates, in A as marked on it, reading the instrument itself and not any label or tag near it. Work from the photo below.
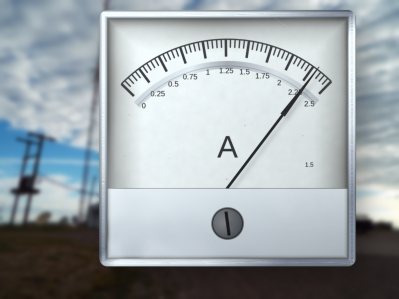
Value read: 2.3 A
